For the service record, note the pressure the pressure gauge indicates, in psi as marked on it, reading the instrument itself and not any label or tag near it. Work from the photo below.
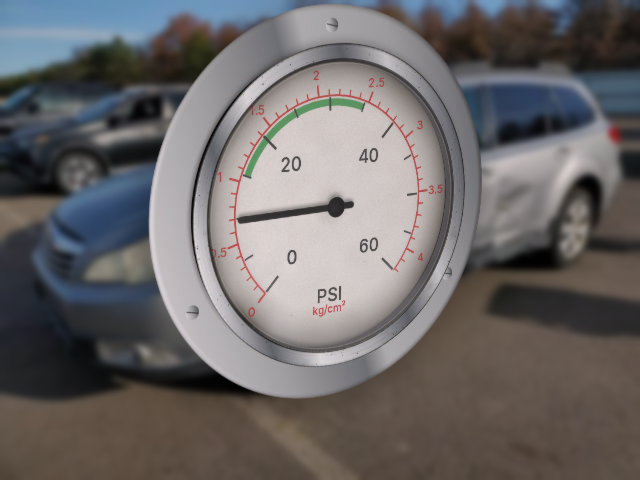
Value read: 10 psi
